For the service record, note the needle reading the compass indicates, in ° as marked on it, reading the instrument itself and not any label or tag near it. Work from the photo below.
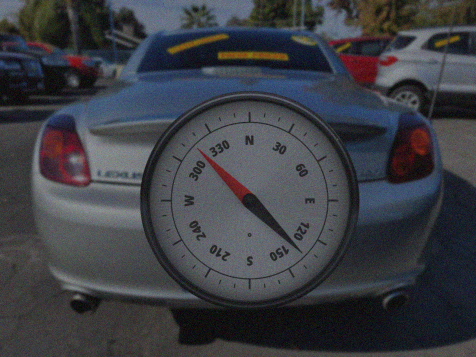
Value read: 315 °
